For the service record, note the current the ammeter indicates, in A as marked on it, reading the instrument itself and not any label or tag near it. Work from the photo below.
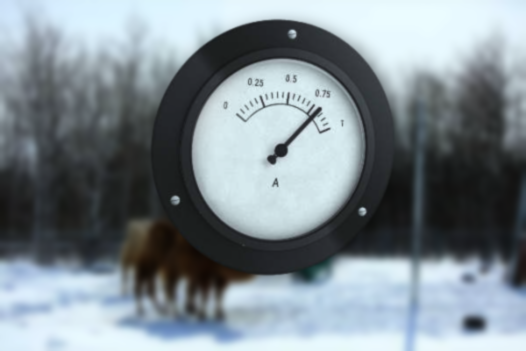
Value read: 0.8 A
